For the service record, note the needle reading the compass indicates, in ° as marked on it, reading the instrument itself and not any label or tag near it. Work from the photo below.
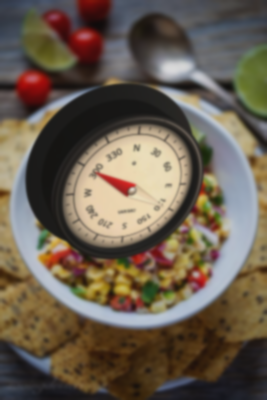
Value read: 300 °
